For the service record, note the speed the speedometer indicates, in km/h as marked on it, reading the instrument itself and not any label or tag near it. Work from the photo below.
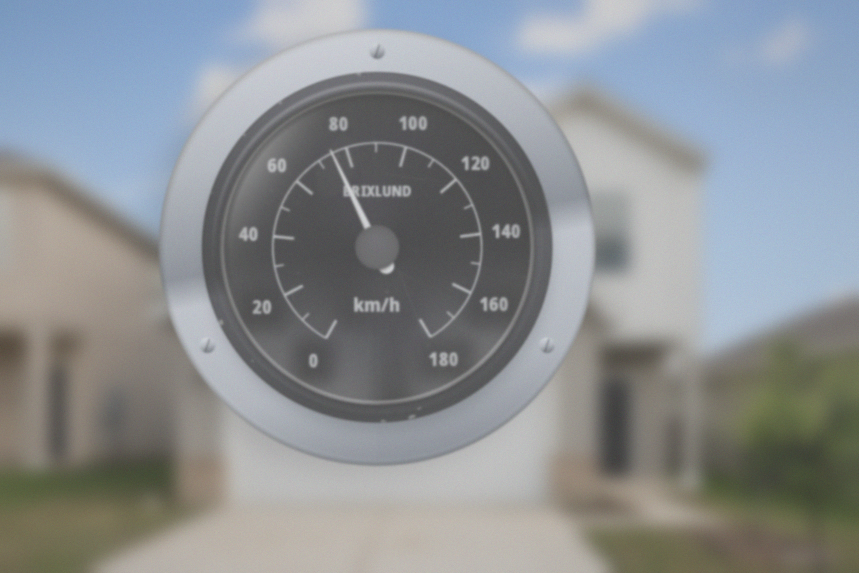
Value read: 75 km/h
